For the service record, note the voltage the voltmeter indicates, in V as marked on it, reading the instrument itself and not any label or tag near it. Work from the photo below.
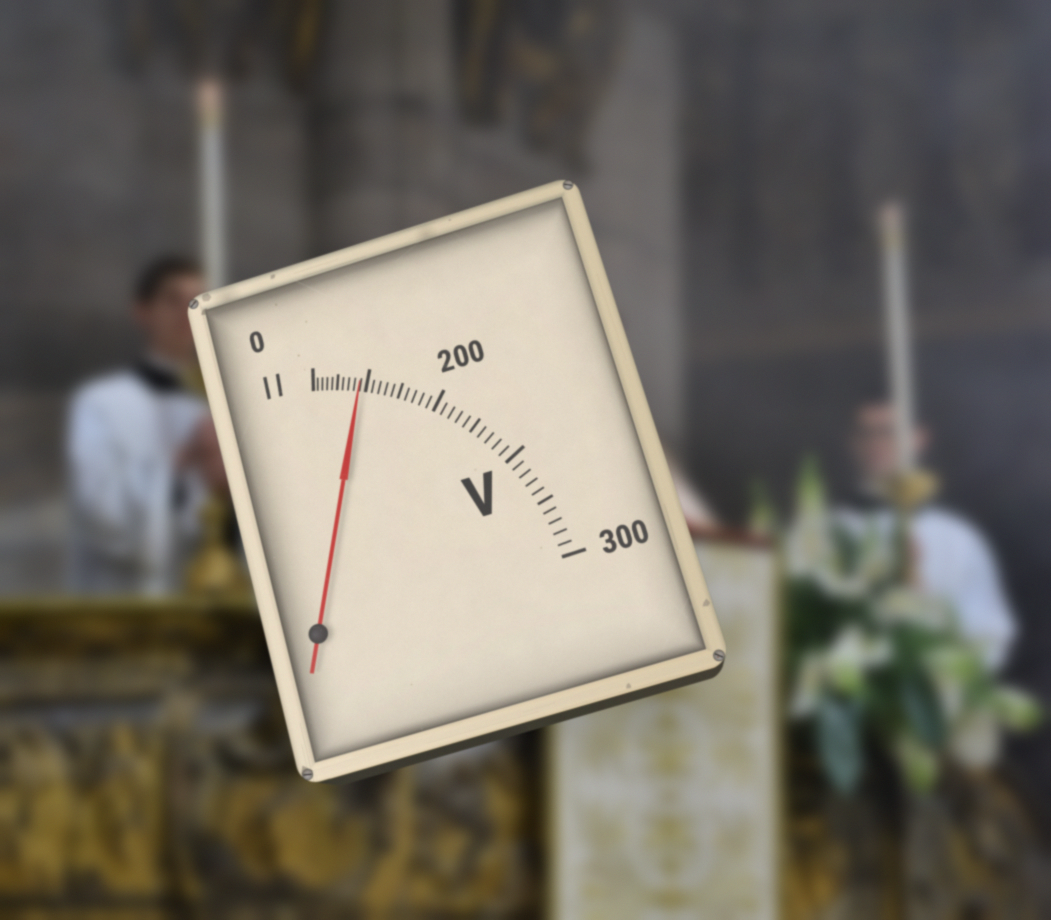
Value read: 145 V
